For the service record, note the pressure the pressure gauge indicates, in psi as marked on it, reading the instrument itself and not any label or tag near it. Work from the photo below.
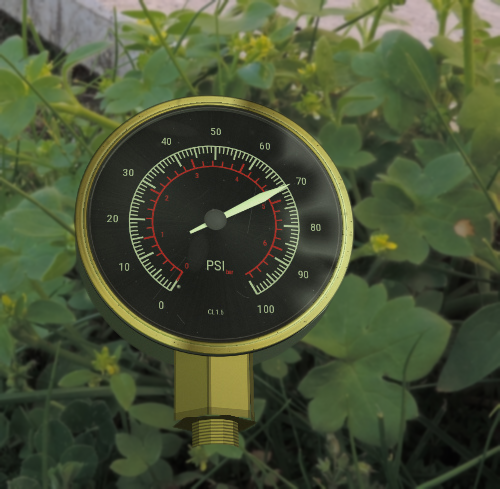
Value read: 70 psi
